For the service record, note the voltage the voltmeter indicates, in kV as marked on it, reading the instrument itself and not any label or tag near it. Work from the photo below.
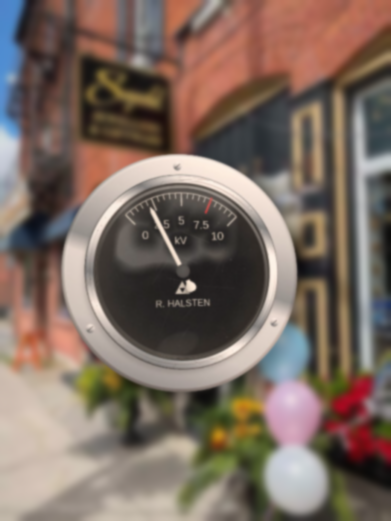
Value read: 2 kV
